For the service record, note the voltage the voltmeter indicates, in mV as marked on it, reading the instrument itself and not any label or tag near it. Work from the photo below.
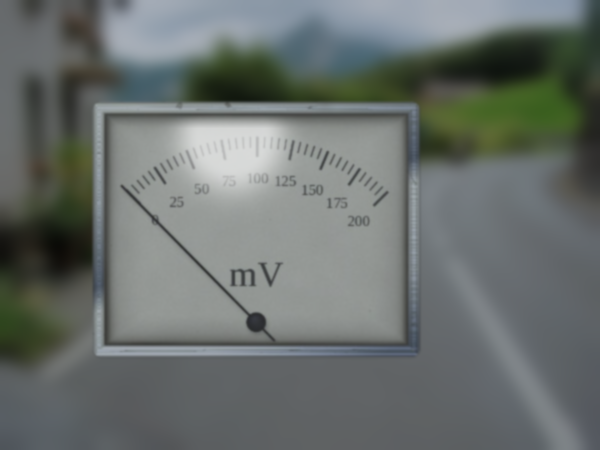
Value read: 0 mV
